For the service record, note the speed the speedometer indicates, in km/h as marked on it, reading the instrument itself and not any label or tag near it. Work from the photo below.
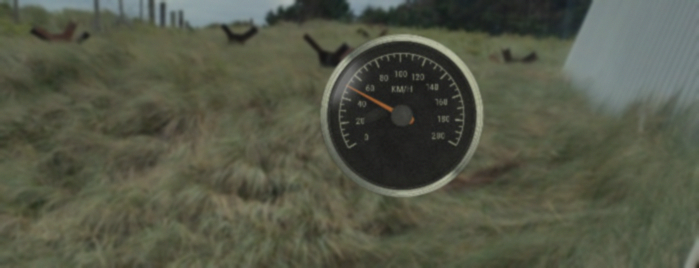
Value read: 50 km/h
